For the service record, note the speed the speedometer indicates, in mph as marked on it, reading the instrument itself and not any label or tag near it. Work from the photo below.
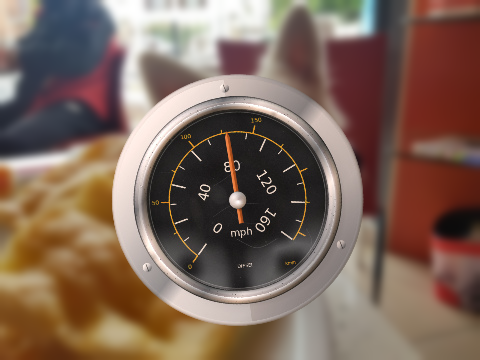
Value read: 80 mph
